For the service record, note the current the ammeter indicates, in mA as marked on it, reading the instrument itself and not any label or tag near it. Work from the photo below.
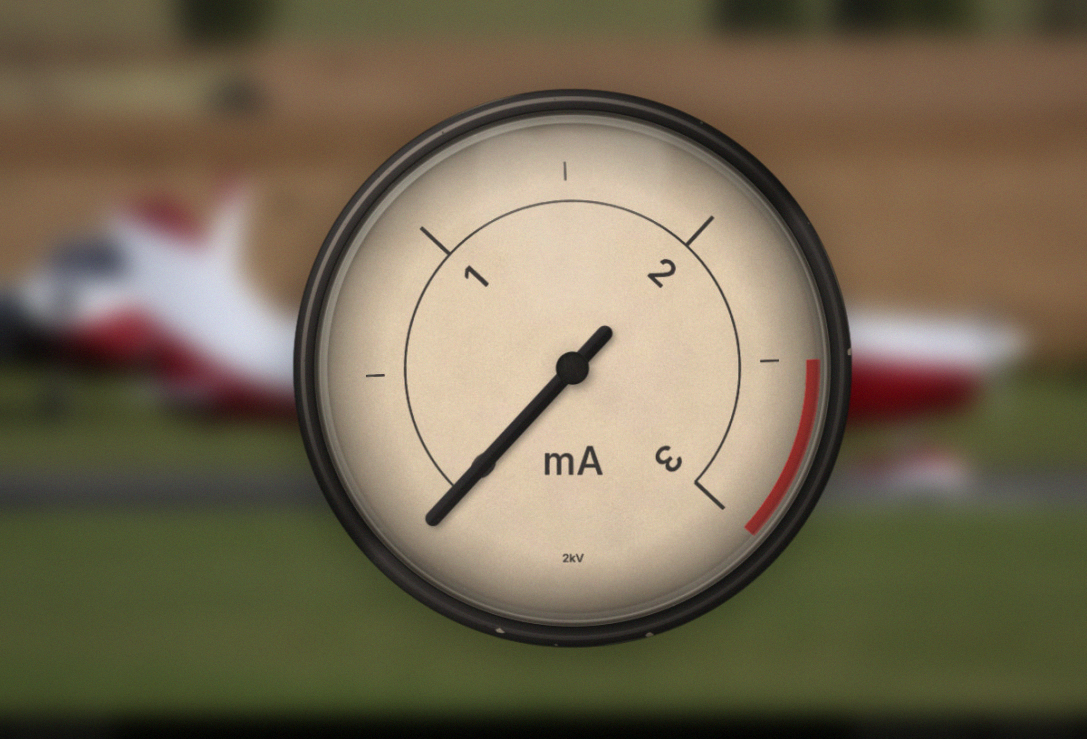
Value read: 0 mA
